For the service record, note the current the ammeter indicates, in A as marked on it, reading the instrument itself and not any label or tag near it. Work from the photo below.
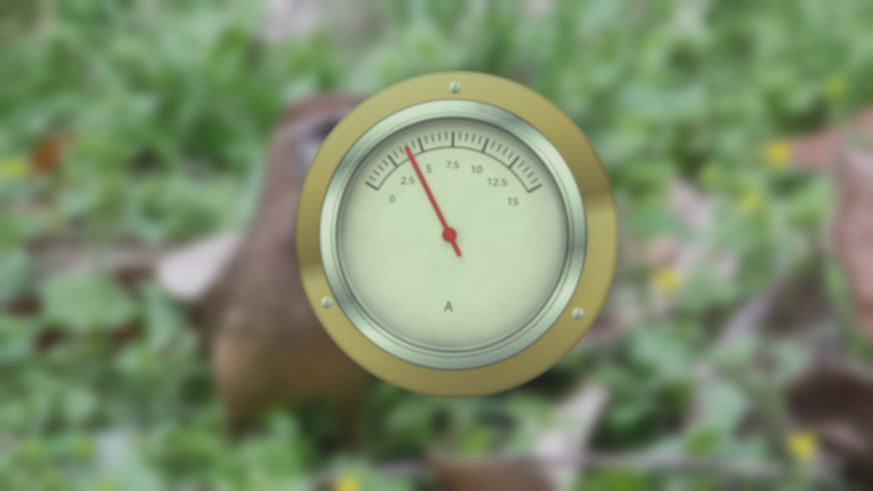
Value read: 4 A
